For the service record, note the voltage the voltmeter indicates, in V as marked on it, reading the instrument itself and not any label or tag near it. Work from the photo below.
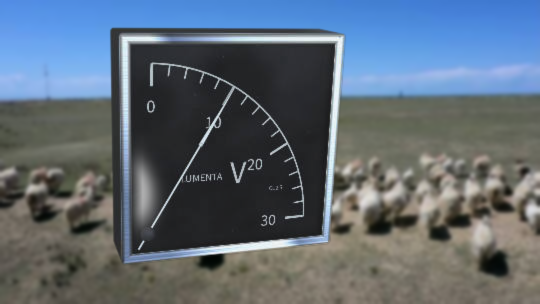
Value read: 10 V
